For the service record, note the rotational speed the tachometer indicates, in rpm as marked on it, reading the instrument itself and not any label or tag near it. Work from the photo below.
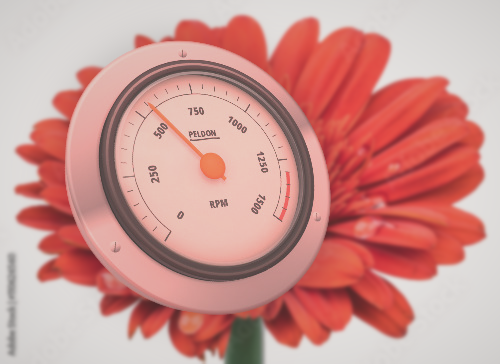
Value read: 550 rpm
